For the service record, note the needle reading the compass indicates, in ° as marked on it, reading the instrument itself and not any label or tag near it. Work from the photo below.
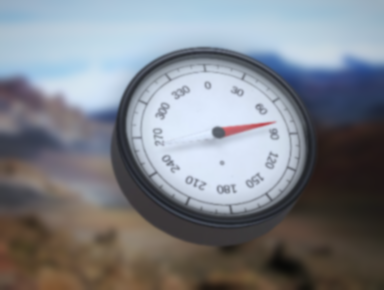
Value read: 80 °
